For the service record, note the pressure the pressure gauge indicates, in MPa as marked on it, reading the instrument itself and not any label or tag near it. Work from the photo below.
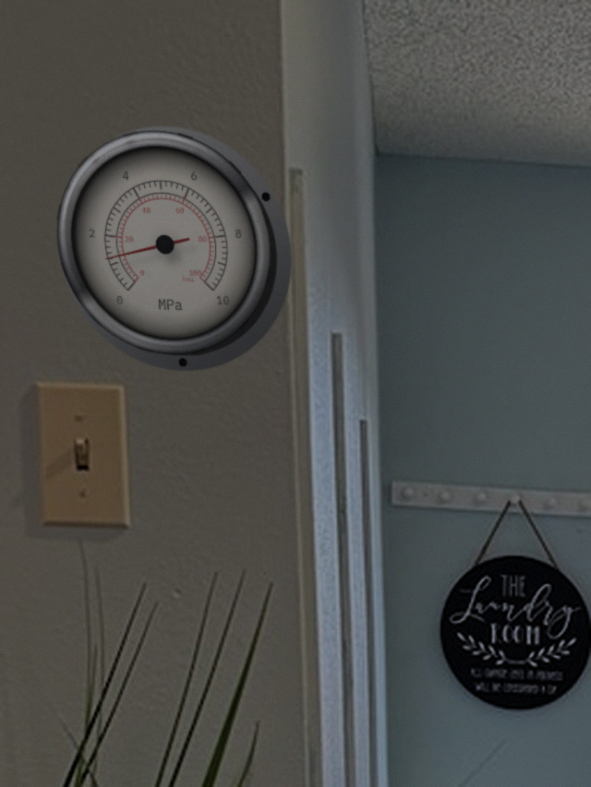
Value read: 1.2 MPa
